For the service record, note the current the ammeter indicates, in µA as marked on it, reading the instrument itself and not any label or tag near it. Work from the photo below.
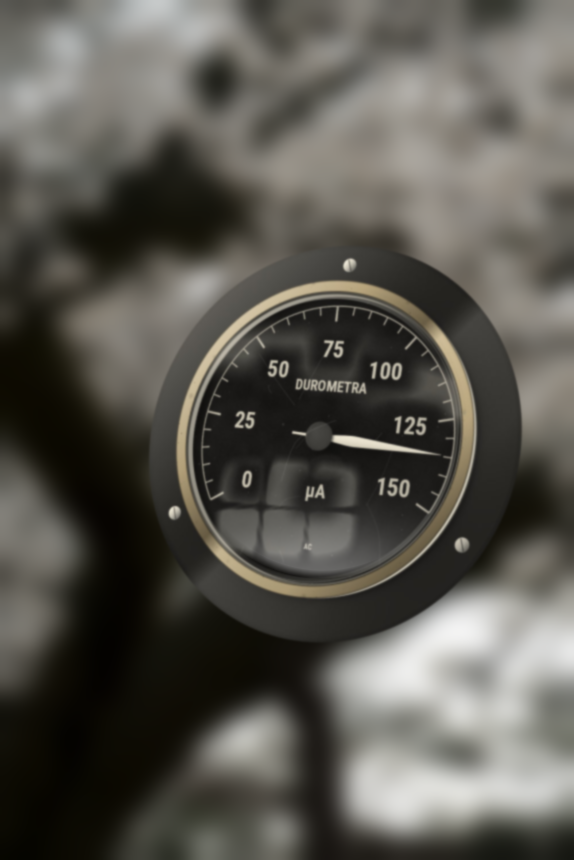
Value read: 135 µA
